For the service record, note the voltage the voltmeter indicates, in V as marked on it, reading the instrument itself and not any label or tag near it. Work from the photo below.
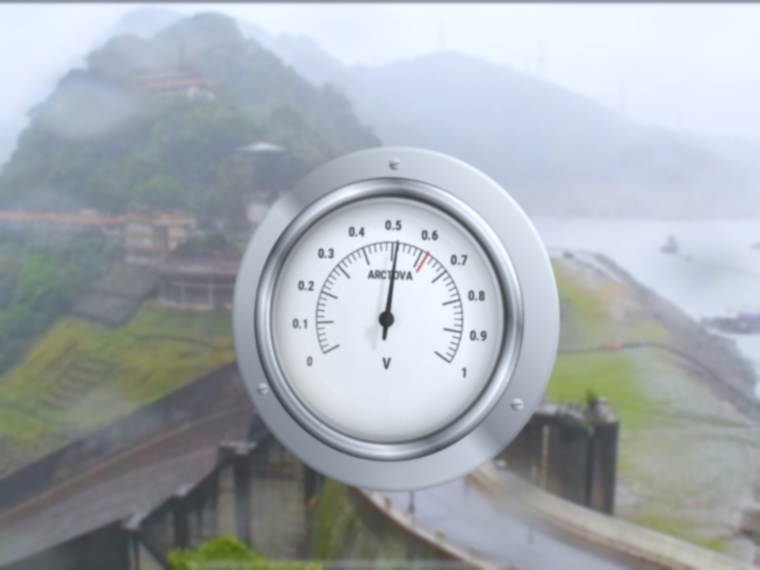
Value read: 0.52 V
